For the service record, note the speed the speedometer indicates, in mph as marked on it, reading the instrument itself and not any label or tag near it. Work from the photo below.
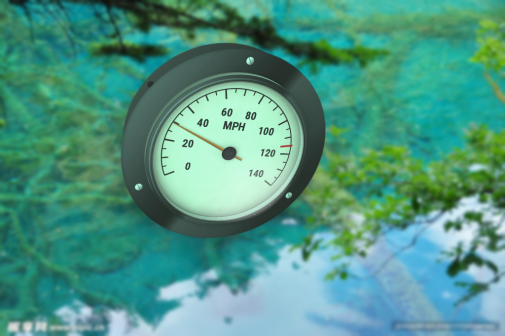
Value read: 30 mph
